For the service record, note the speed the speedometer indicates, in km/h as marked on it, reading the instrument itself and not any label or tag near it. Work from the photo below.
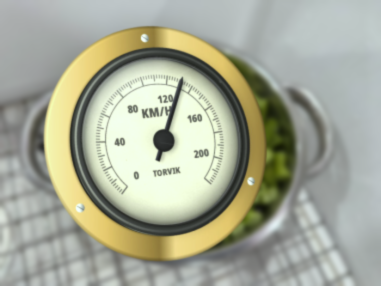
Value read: 130 km/h
